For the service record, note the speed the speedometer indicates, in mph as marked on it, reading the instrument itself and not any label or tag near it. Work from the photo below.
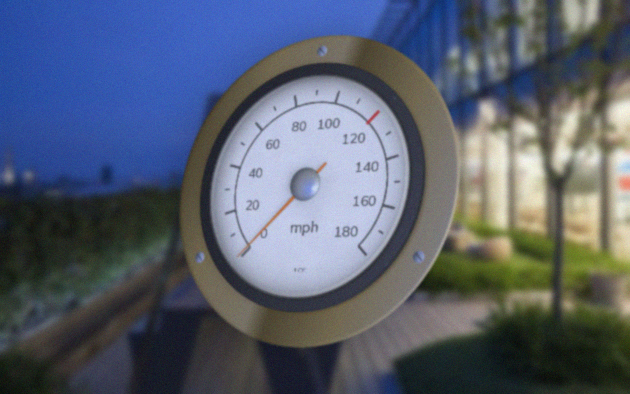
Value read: 0 mph
